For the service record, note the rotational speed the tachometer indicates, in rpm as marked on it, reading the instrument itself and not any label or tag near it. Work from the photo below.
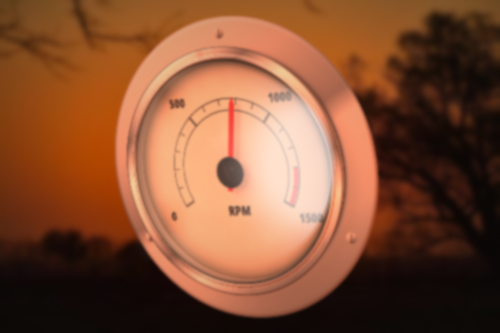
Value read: 800 rpm
